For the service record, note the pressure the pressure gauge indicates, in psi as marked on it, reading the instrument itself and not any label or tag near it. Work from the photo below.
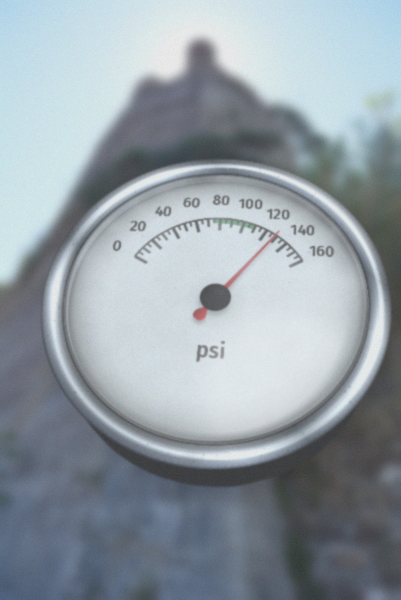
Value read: 130 psi
